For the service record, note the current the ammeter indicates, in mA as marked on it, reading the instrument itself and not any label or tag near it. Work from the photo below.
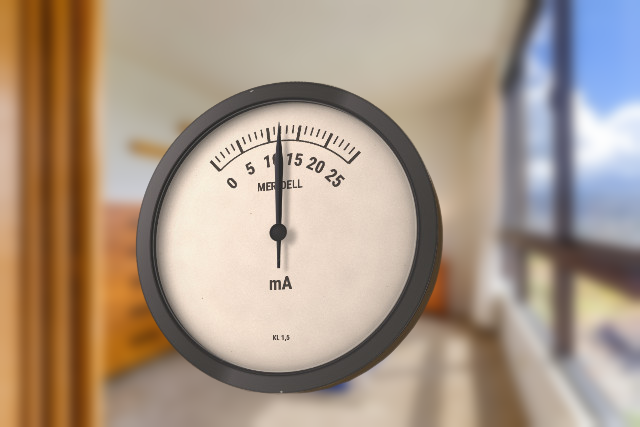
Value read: 12 mA
